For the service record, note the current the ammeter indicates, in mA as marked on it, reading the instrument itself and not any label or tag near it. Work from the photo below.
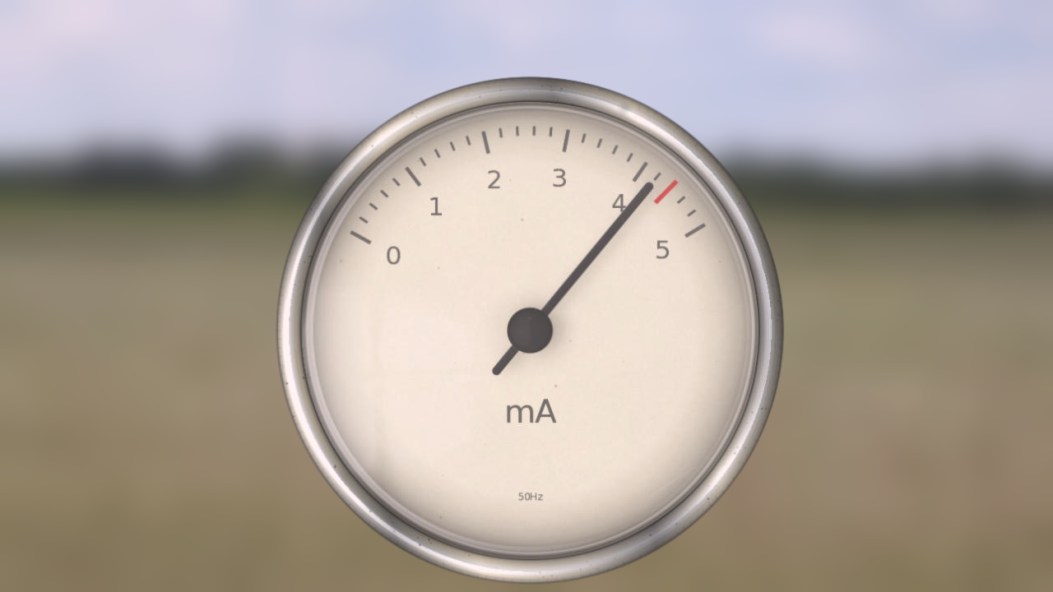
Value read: 4.2 mA
